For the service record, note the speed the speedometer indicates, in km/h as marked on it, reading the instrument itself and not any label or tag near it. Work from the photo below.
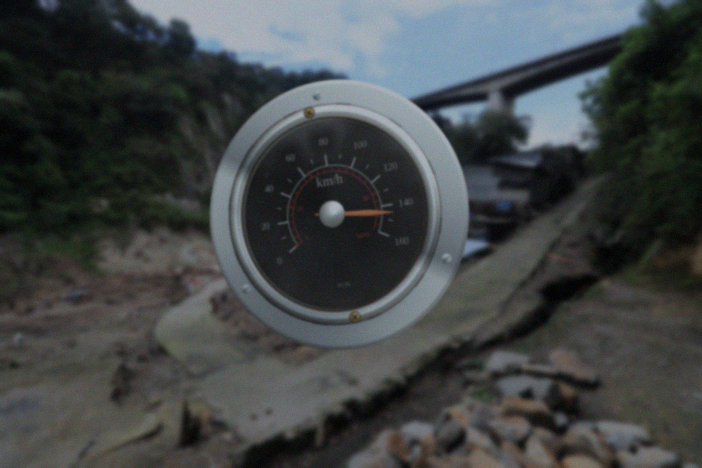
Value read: 145 km/h
